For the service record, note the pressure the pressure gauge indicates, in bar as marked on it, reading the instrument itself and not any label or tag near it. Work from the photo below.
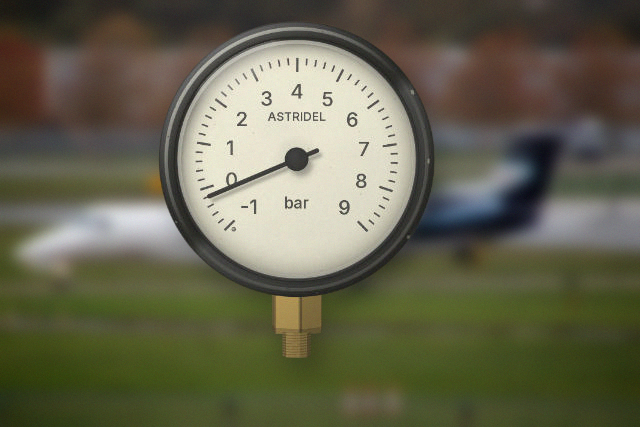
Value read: -0.2 bar
